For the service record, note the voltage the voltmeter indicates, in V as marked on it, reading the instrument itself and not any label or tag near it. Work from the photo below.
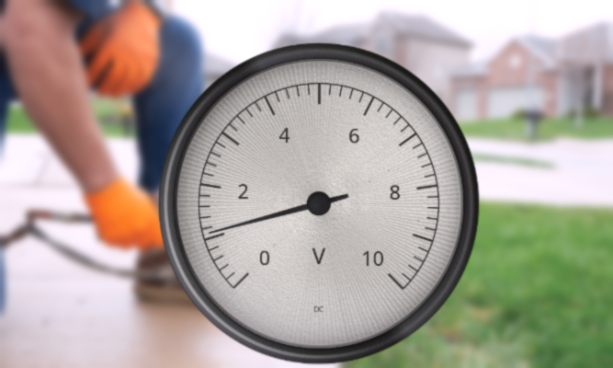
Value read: 1.1 V
